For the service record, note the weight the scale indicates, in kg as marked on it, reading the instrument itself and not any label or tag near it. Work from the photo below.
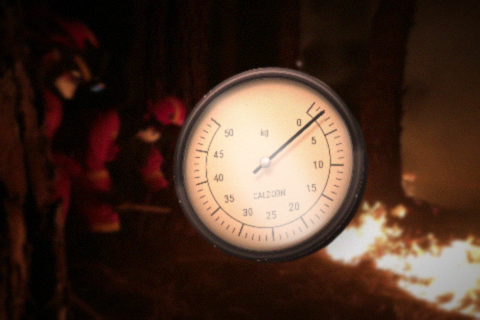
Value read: 2 kg
